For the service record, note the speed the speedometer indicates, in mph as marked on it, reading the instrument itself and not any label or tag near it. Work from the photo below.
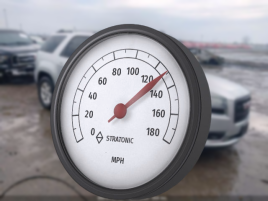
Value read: 130 mph
